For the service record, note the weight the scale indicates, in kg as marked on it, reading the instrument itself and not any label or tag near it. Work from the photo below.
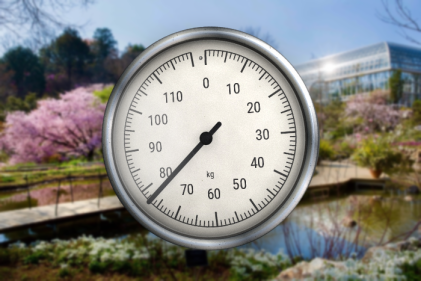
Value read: 77 kg
